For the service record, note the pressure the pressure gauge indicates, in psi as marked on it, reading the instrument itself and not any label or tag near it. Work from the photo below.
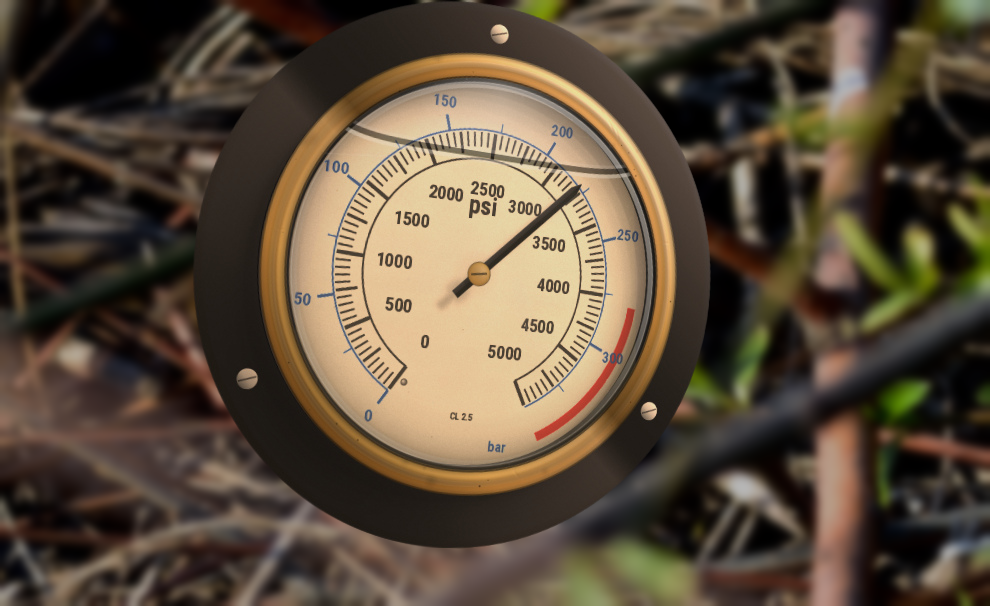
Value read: 3200 psi
